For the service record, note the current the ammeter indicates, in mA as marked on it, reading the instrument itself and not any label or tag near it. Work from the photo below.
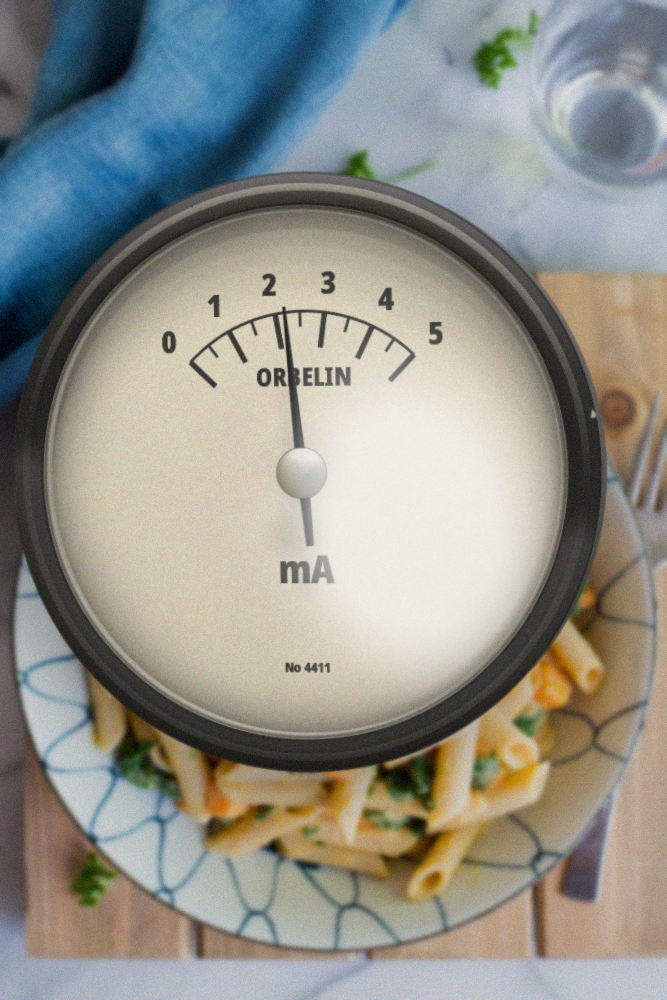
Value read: 2.25 mA
